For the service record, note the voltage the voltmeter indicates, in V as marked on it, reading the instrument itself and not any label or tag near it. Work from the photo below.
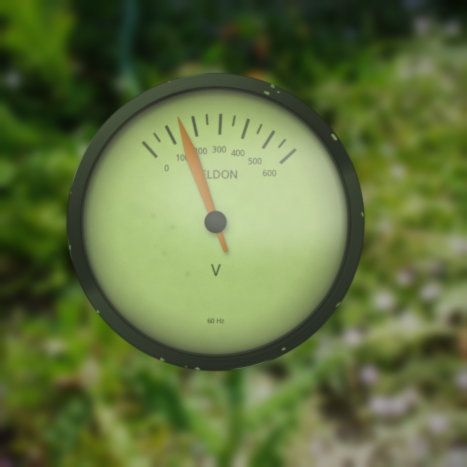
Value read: 150 V
